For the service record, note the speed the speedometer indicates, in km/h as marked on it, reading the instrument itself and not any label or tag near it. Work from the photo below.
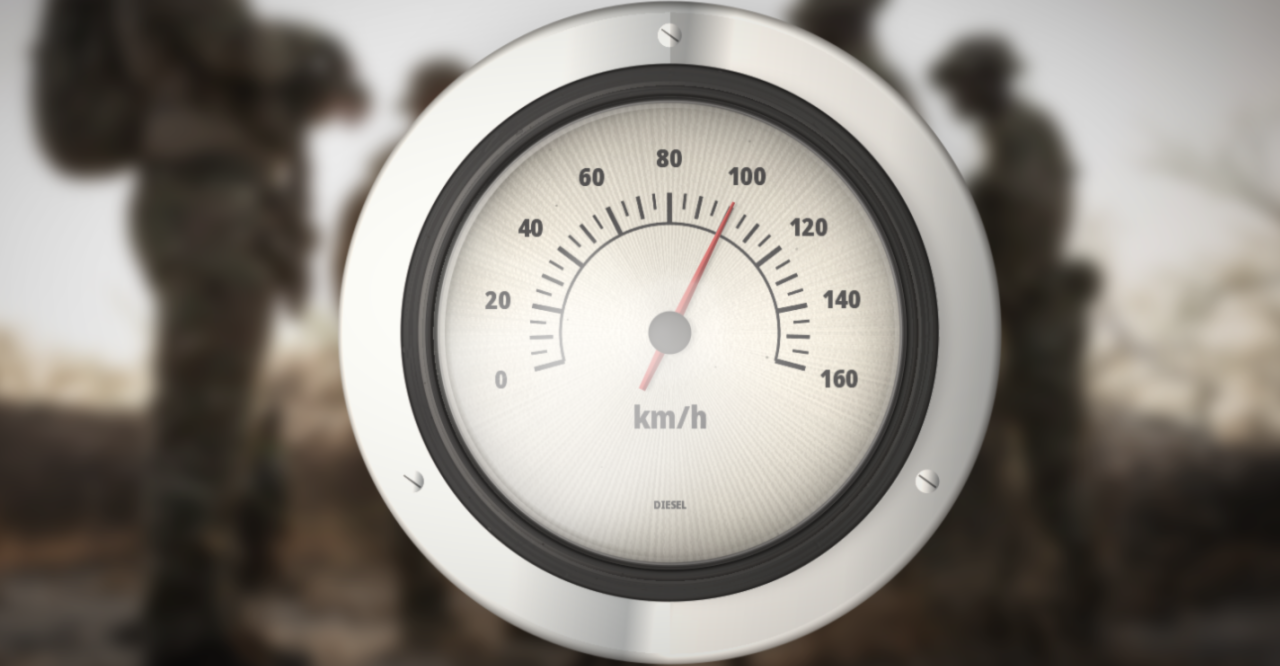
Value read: 100 km/h
